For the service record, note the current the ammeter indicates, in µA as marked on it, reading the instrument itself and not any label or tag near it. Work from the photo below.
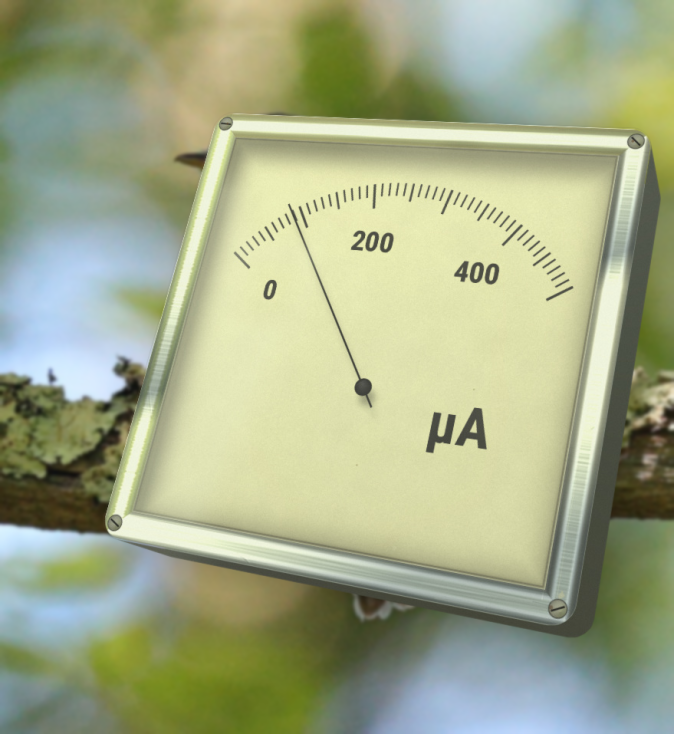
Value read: 90 µA
